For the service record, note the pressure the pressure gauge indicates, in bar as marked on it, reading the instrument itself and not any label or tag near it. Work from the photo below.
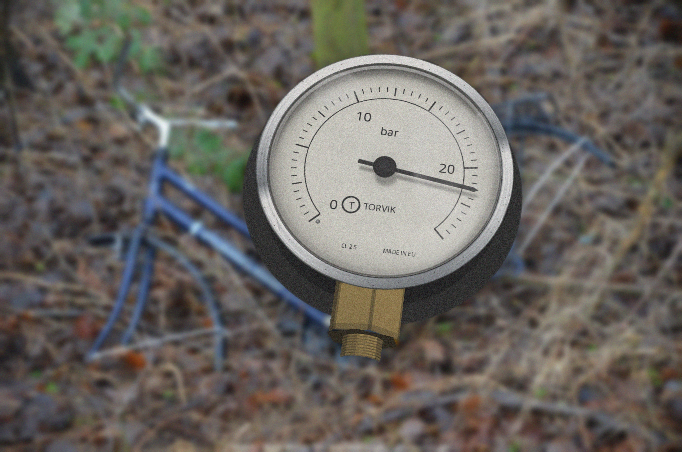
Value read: 21.5 bar
